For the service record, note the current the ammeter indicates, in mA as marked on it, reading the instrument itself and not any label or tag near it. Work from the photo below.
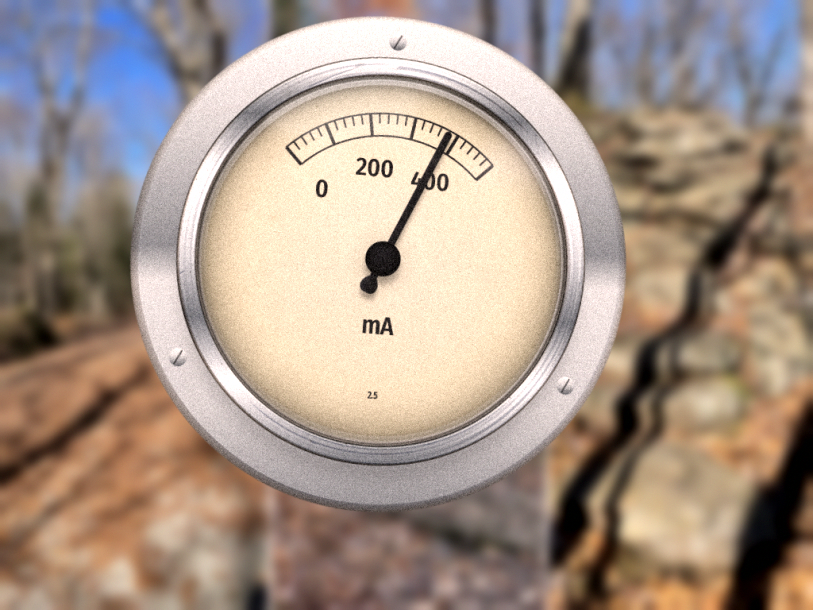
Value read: 380 mA
